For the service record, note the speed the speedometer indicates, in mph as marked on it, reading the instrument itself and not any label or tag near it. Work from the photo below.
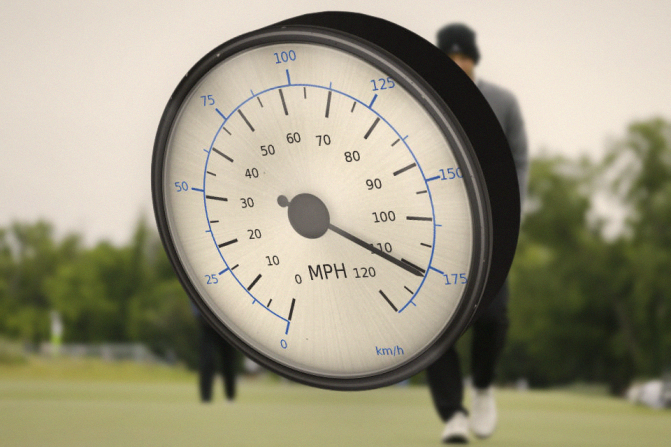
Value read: 110 mph
